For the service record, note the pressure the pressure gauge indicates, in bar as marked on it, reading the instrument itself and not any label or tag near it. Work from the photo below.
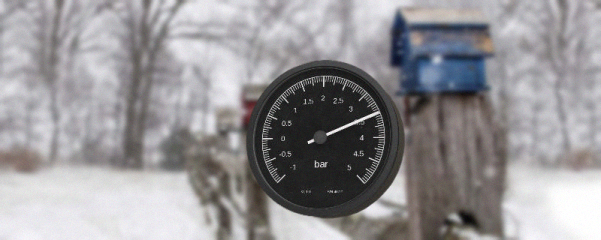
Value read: 3.5 bar
